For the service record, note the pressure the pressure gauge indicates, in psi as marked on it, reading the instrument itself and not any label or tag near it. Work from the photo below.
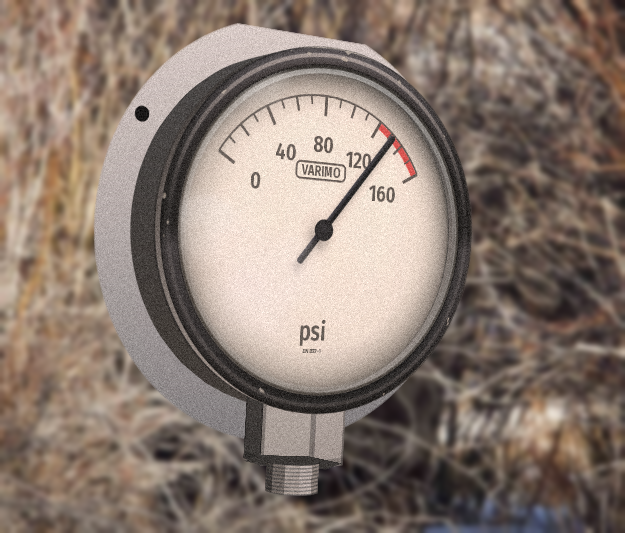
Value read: 130 psi
